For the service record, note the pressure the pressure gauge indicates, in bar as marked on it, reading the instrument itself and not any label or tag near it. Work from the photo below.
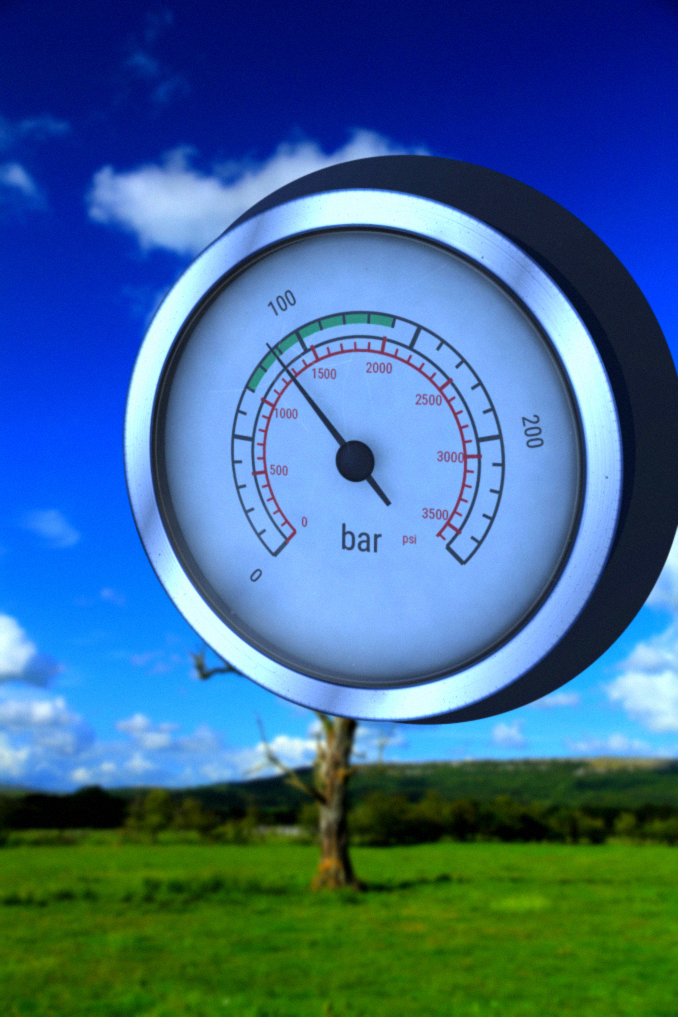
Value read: 90 bar
